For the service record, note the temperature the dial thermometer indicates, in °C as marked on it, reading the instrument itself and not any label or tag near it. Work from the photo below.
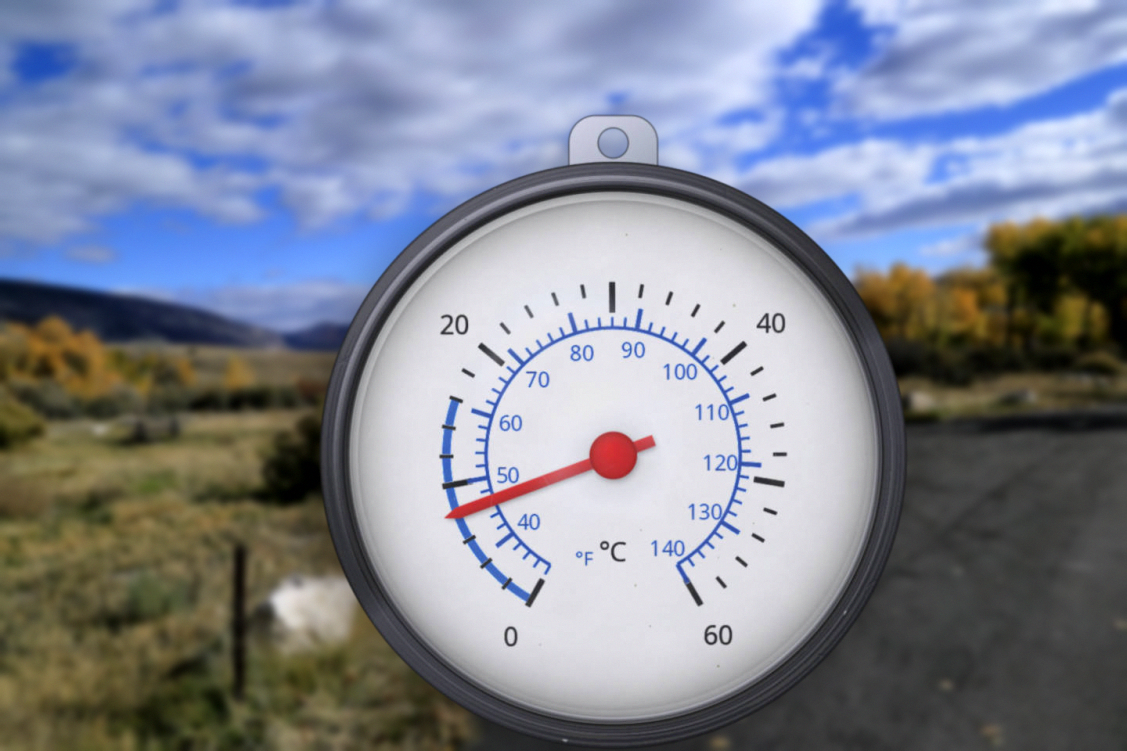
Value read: 8 °C
